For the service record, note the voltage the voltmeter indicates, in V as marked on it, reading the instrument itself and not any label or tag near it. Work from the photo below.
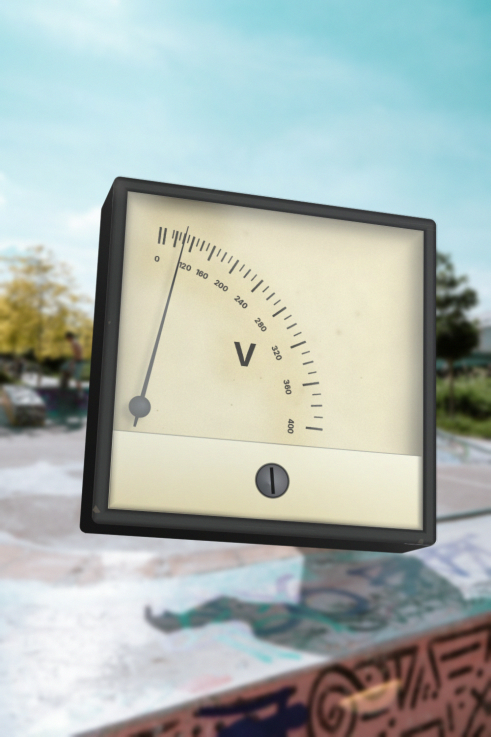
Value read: 100 V
